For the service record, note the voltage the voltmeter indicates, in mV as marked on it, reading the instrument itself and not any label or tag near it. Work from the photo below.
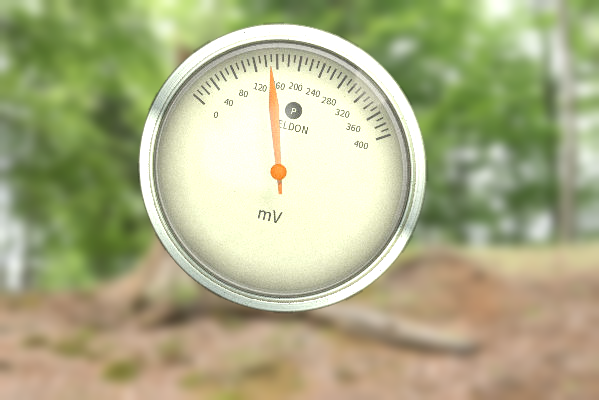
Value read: 150 mV
